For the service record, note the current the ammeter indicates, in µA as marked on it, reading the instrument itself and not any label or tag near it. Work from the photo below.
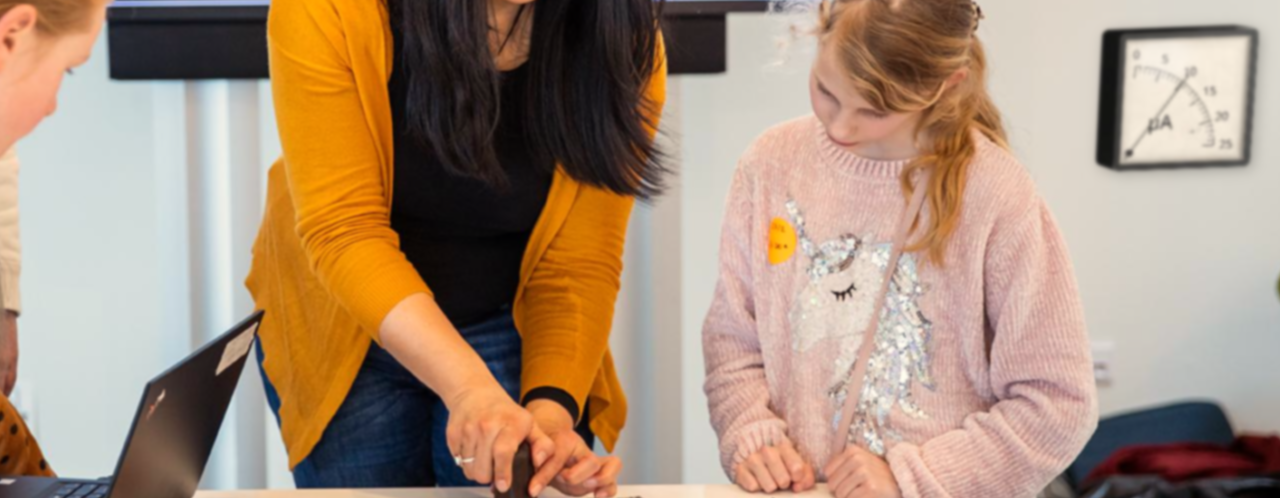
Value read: 10 µA
